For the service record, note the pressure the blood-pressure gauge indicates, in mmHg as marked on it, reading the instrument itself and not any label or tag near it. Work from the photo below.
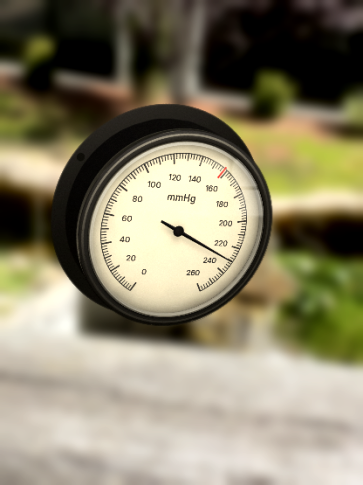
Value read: 230 mmHg
